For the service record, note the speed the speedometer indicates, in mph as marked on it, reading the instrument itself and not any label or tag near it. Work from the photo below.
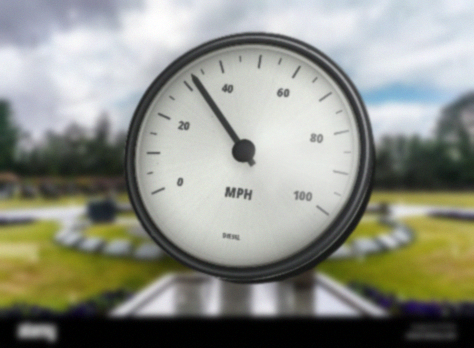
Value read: 32.5 mph
